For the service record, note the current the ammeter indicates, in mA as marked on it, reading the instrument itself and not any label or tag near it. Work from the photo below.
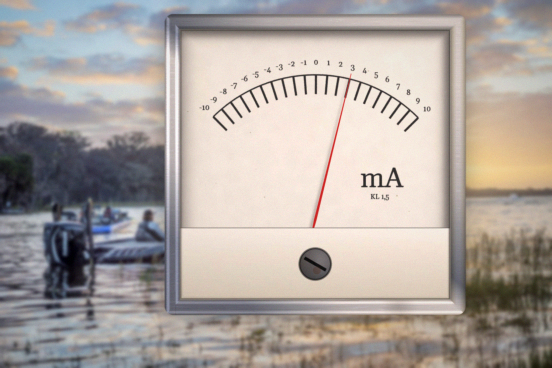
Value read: 3 mA
